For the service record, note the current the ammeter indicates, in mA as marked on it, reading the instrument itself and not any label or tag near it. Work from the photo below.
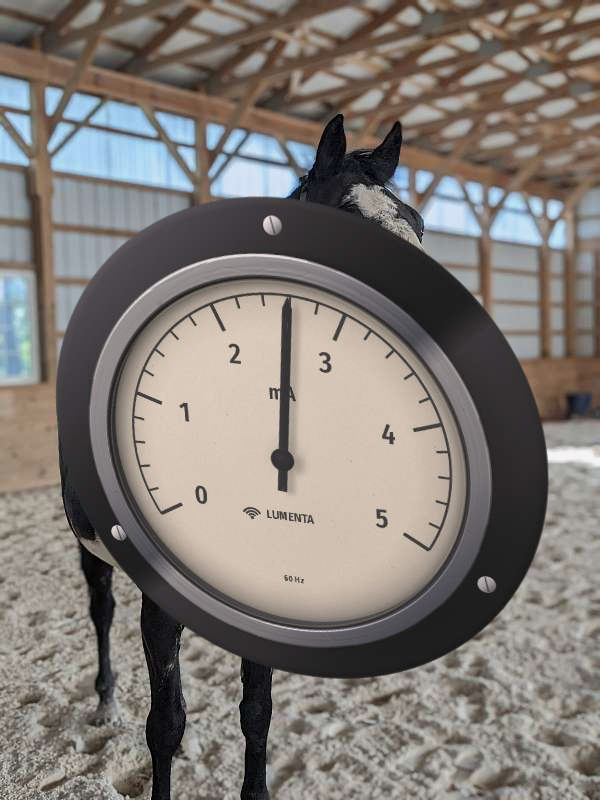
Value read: 2.6 mA
